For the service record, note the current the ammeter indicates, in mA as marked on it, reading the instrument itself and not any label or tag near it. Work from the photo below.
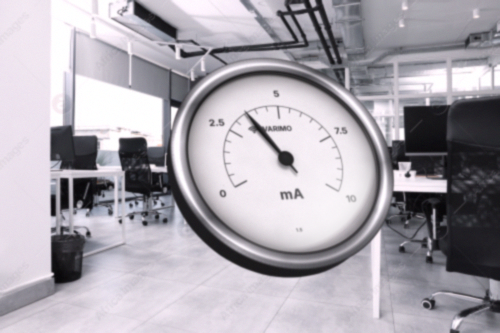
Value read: 3.5 mA
